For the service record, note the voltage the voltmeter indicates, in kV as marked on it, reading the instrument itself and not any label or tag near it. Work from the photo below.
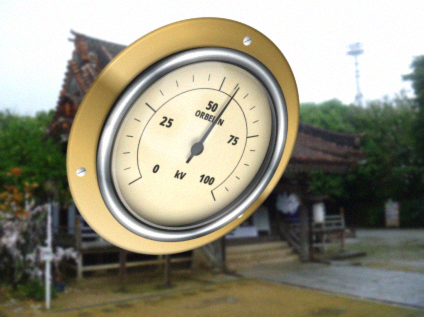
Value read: 55 kV
